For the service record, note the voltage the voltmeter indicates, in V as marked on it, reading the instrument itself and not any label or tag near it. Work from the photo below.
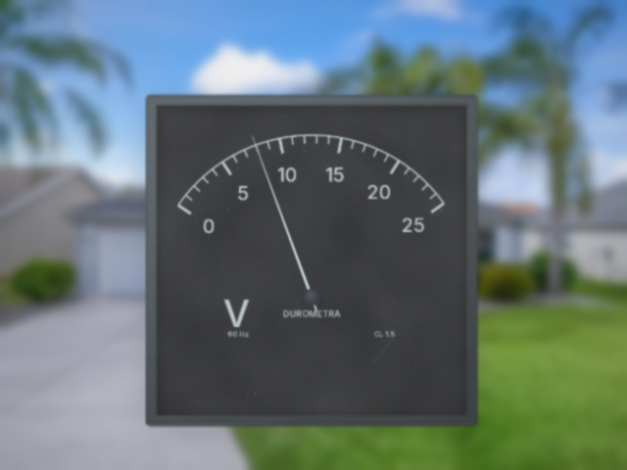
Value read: 8 V
